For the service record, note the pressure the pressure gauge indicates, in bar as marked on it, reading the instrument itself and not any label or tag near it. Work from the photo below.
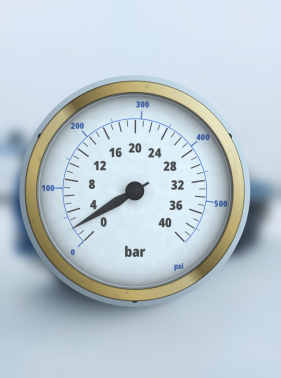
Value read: 2 bar
